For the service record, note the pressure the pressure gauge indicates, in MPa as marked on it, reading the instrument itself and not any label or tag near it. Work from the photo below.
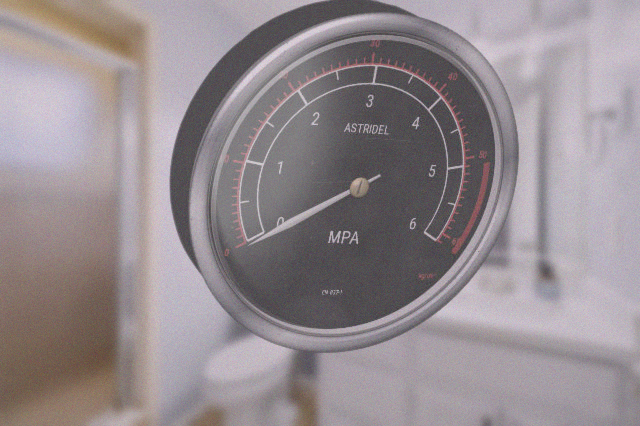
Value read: 0 MPa
